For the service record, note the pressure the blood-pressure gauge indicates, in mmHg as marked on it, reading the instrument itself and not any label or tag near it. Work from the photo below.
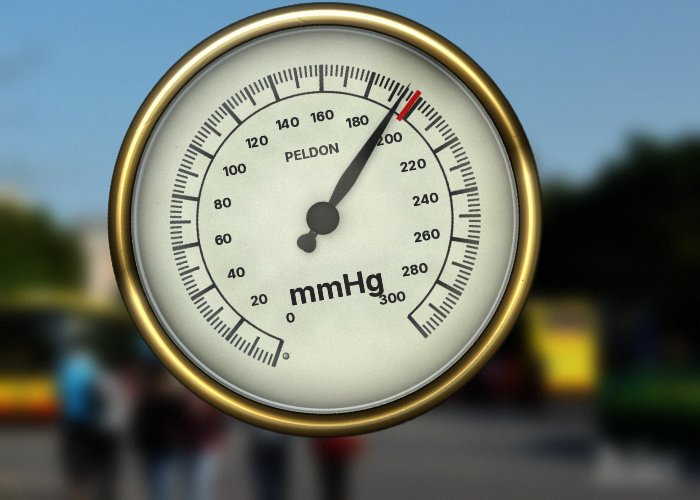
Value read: 194 mmHg
